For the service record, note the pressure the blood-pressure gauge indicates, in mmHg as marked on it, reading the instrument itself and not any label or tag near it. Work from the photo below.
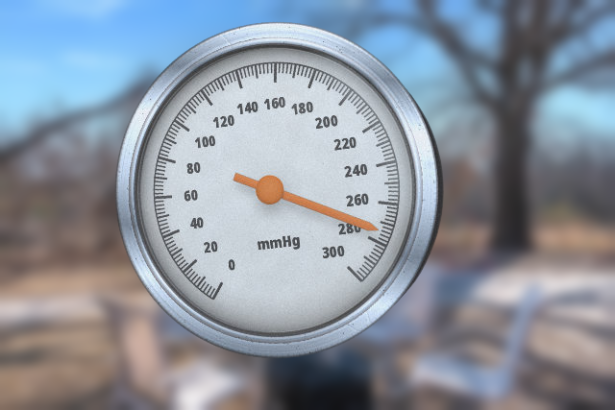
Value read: 274 mmHg
